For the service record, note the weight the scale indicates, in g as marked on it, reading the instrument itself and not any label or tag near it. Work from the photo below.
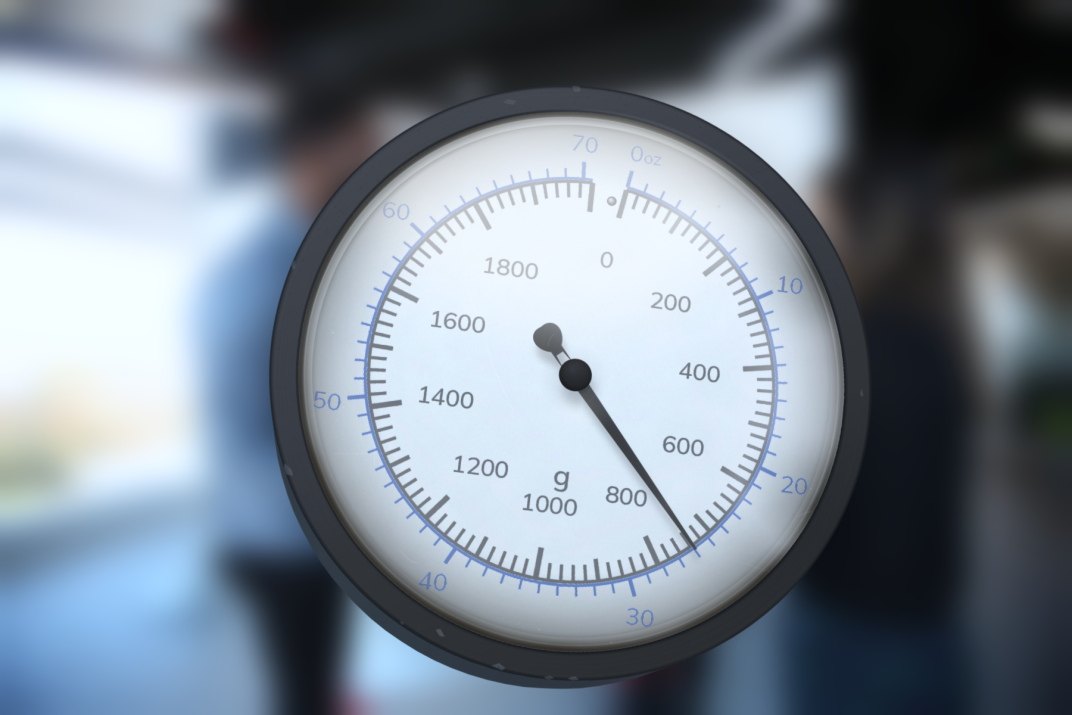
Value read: 740 g
